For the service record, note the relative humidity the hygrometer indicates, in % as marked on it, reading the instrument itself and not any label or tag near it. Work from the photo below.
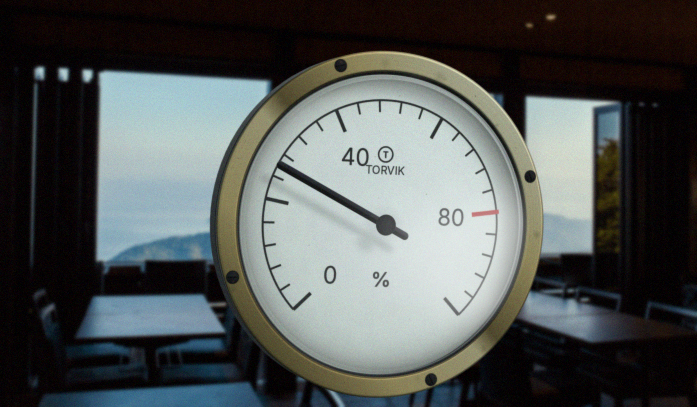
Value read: 26 %
